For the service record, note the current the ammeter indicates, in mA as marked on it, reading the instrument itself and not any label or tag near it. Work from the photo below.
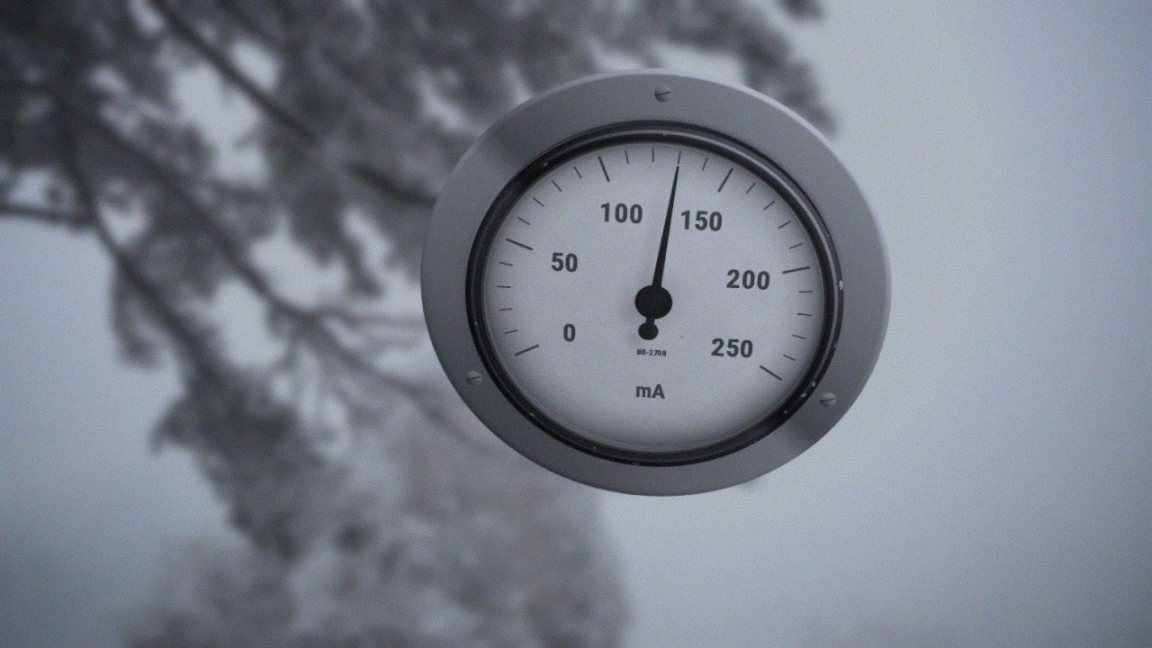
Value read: 130 mA
